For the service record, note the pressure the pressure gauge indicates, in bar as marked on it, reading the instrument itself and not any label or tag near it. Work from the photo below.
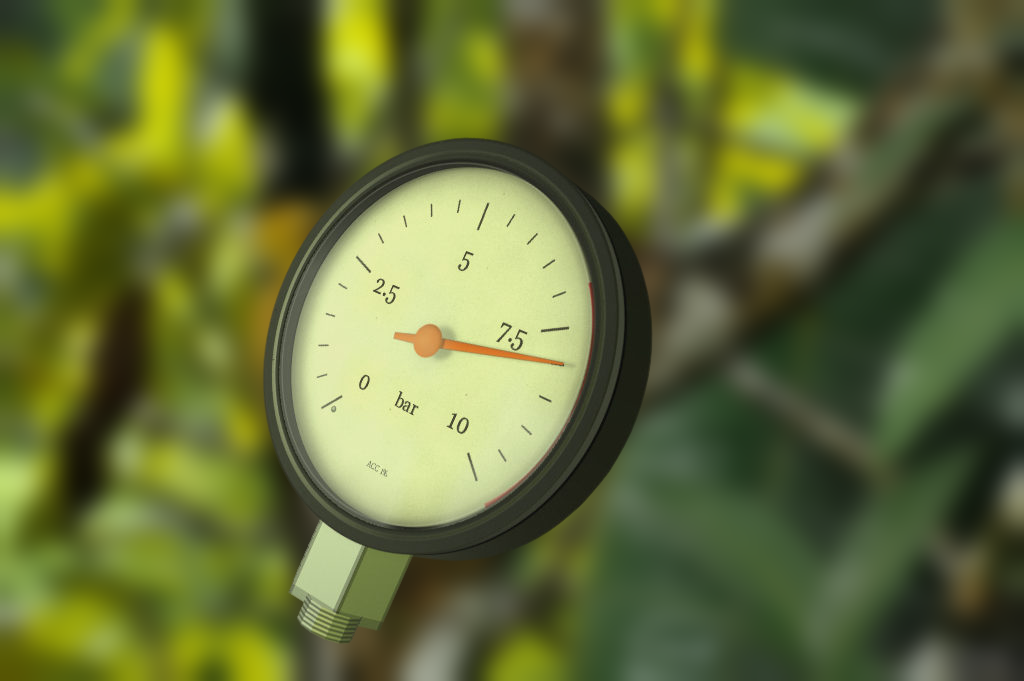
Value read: 8 bar
